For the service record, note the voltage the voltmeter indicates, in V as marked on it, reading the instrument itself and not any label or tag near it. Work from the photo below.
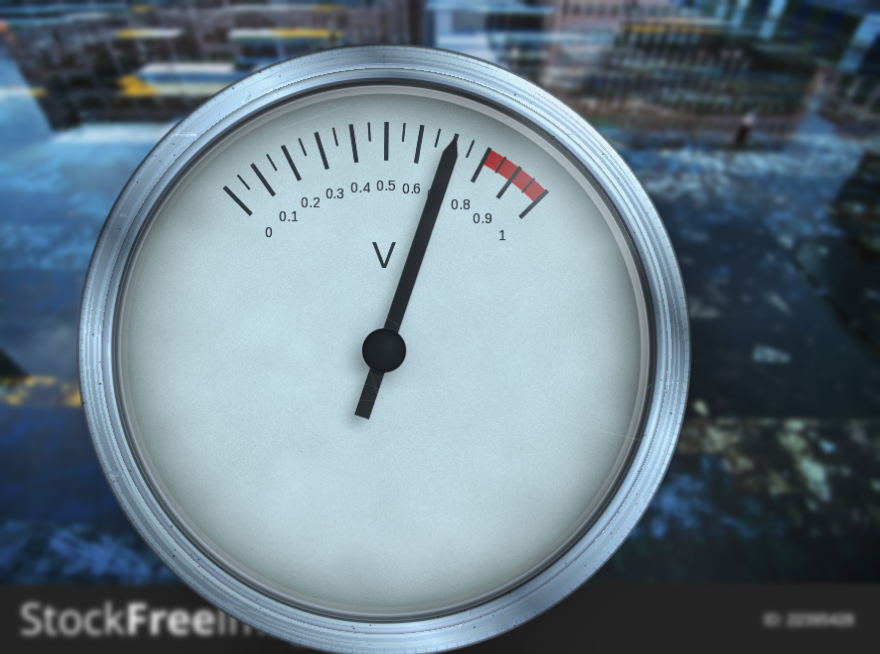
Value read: 0.7 V
